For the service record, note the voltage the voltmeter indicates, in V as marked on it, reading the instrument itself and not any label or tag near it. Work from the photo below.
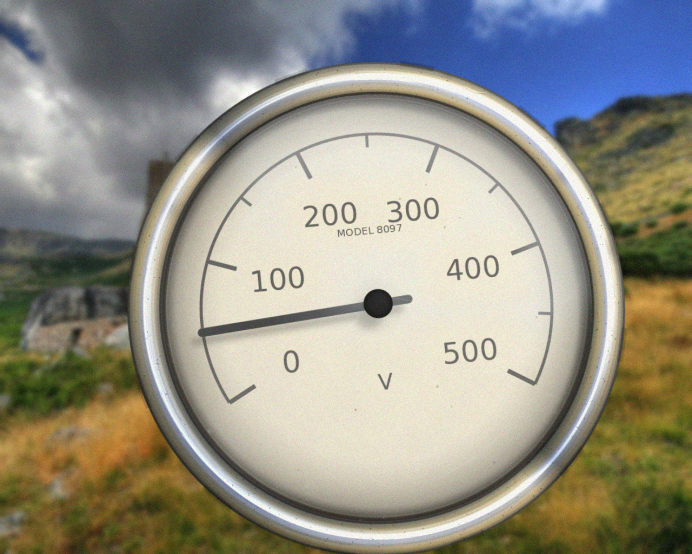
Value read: 50 V
